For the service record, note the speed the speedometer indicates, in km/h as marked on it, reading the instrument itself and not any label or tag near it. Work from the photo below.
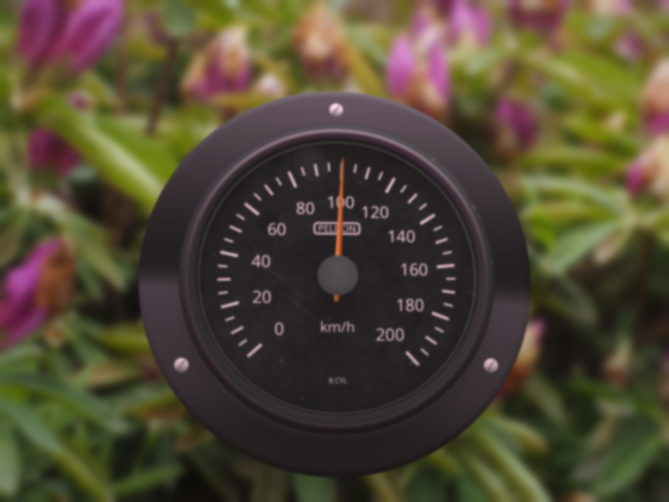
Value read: 100 km/h
